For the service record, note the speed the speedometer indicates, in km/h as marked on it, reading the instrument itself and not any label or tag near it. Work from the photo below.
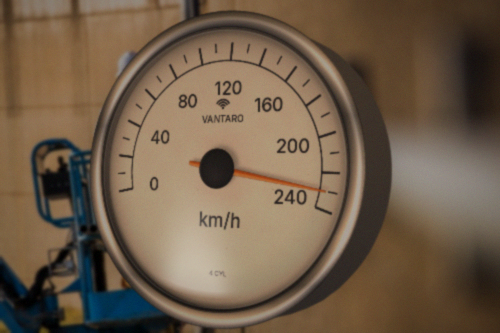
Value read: 230 km/h
